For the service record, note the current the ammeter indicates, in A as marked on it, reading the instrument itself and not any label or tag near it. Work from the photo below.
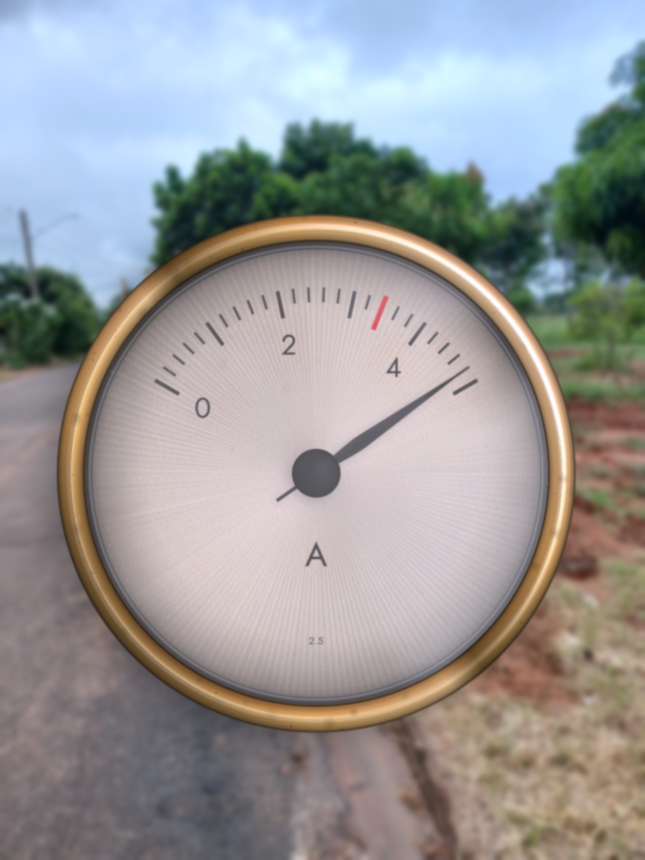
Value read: 4.8 A
